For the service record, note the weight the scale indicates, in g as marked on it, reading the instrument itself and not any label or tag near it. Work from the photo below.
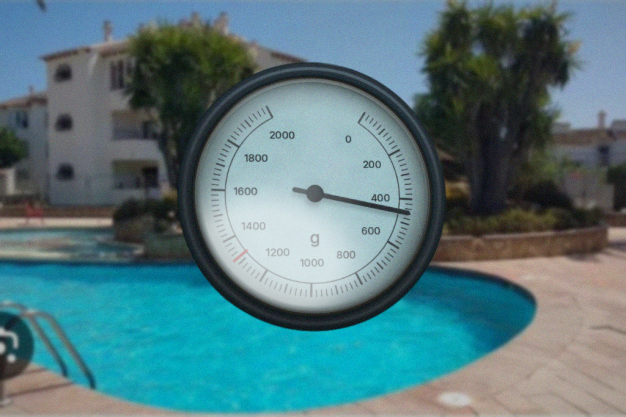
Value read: 460 g
